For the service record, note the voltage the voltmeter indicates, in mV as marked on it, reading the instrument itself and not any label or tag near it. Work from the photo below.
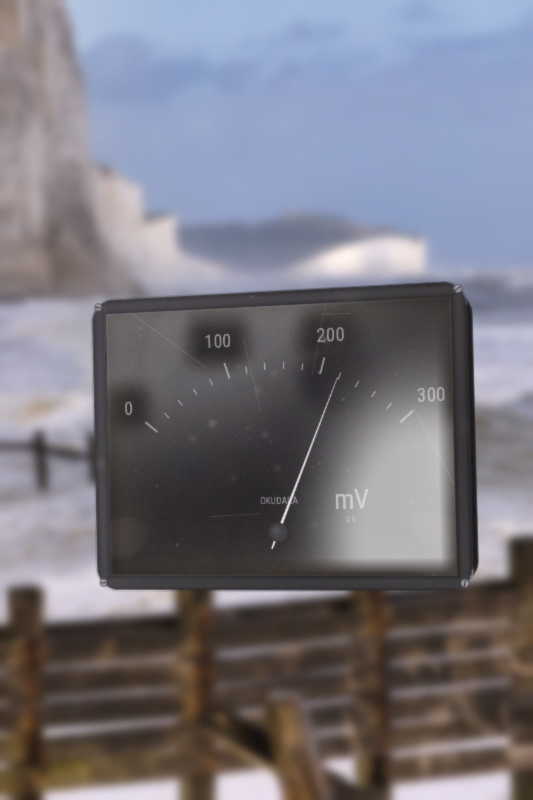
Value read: 220 mV
